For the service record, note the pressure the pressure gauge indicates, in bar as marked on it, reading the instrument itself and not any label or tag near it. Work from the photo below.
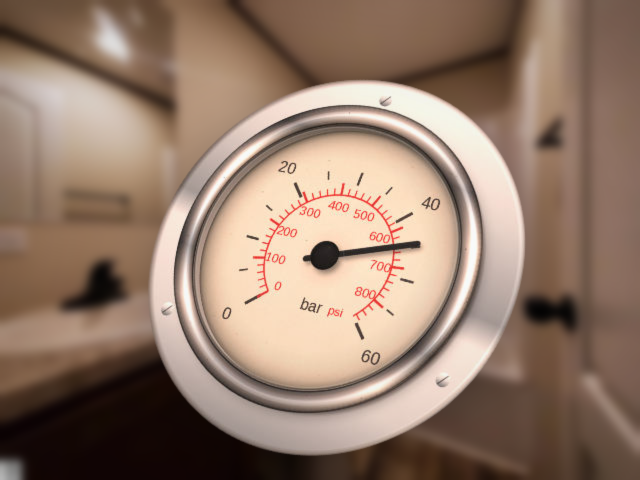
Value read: 45 bar
